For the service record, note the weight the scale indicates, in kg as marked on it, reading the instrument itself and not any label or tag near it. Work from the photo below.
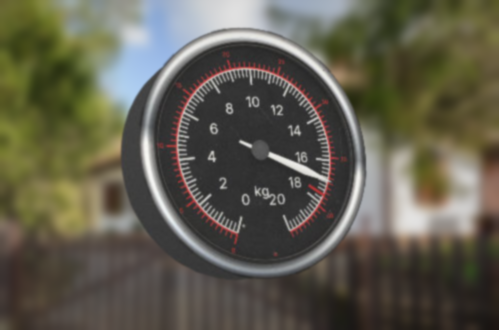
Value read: 17 kg
